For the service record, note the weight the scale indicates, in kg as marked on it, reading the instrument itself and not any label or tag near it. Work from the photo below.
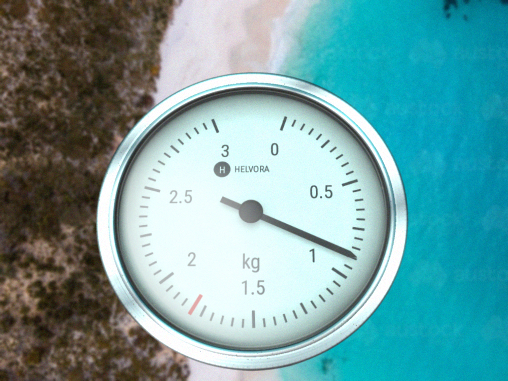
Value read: 0.9 kg
